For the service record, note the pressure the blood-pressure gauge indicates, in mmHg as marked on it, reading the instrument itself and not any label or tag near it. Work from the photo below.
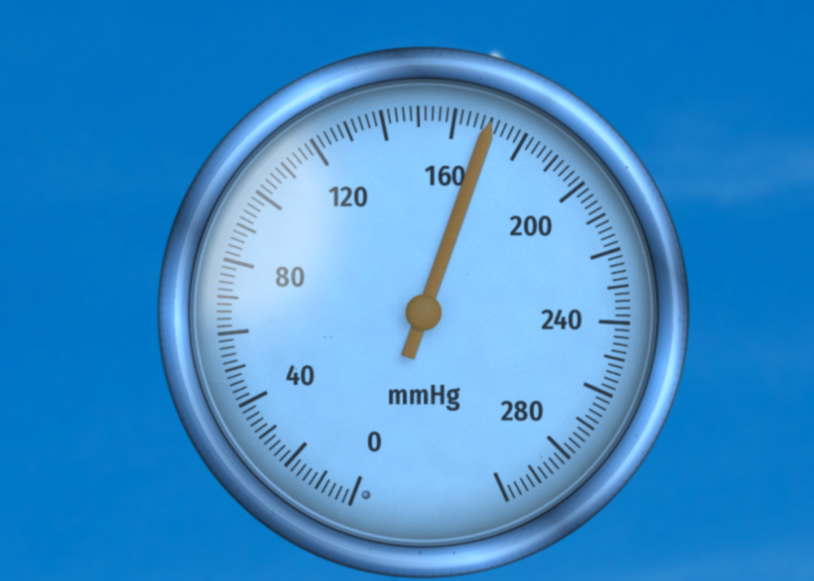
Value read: 170 mmHg
